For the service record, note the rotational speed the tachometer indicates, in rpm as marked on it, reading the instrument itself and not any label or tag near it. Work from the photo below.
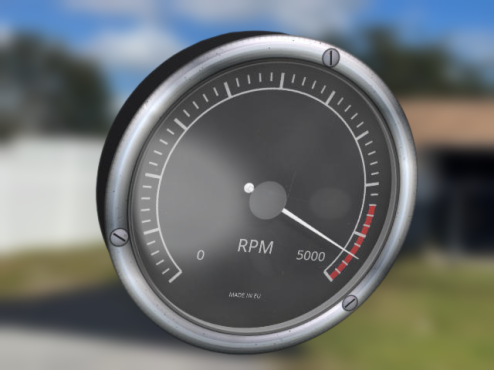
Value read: 4700 rpm
